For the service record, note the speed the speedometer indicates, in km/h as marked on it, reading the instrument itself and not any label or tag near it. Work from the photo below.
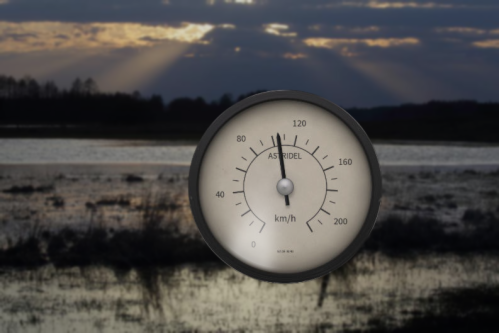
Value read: 105 km/h
